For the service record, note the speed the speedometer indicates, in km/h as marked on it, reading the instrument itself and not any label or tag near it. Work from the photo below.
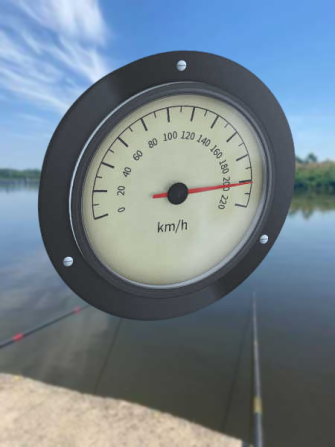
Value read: 200 km/h
